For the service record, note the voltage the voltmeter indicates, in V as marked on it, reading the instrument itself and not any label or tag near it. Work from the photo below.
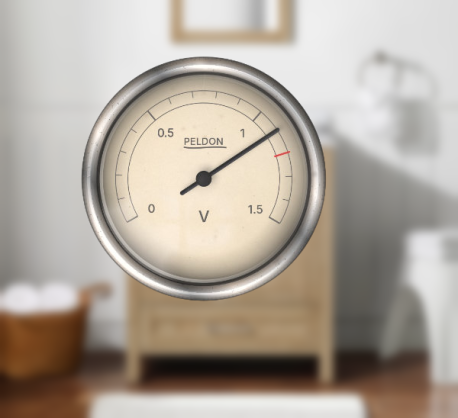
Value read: 1.1 V
